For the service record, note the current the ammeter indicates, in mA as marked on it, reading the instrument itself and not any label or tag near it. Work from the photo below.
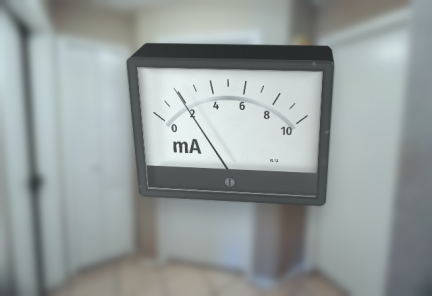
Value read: 2 mA
